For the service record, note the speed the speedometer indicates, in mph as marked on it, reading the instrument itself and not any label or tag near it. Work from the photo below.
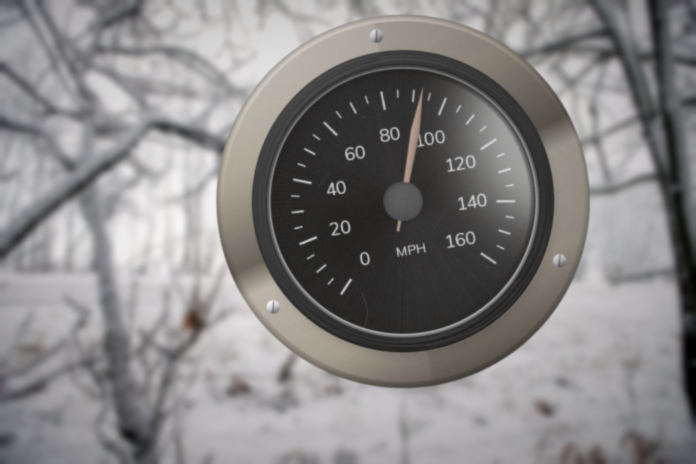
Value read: 92.5 mph
